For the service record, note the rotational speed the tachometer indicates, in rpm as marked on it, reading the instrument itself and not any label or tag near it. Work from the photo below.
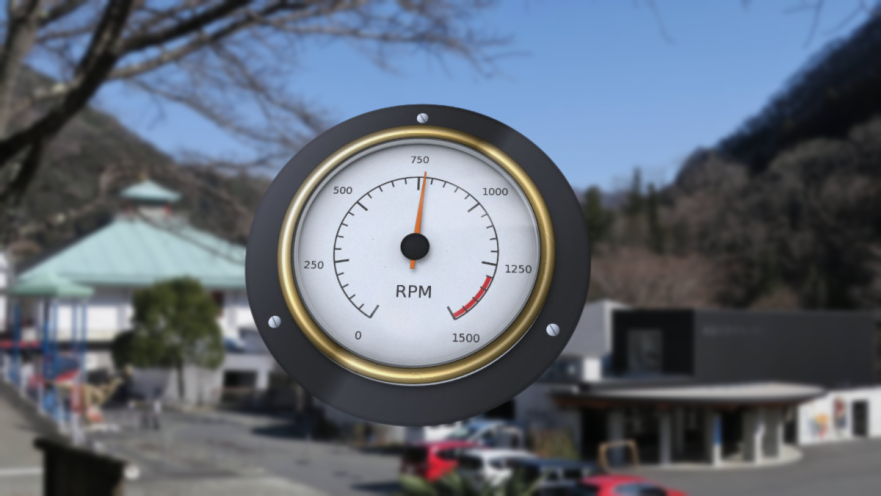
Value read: 775 rpm
